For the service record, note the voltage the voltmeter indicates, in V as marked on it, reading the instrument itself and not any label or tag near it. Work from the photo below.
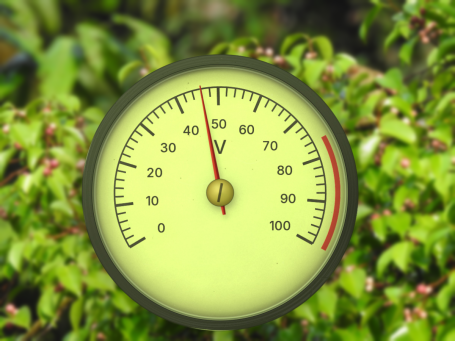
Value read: 46 V
